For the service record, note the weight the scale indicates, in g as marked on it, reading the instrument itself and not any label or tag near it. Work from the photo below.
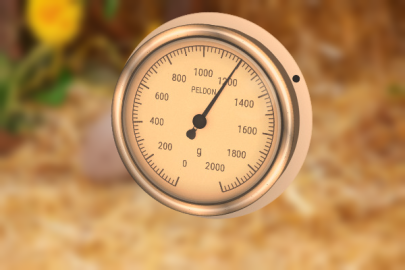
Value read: 1200 g
